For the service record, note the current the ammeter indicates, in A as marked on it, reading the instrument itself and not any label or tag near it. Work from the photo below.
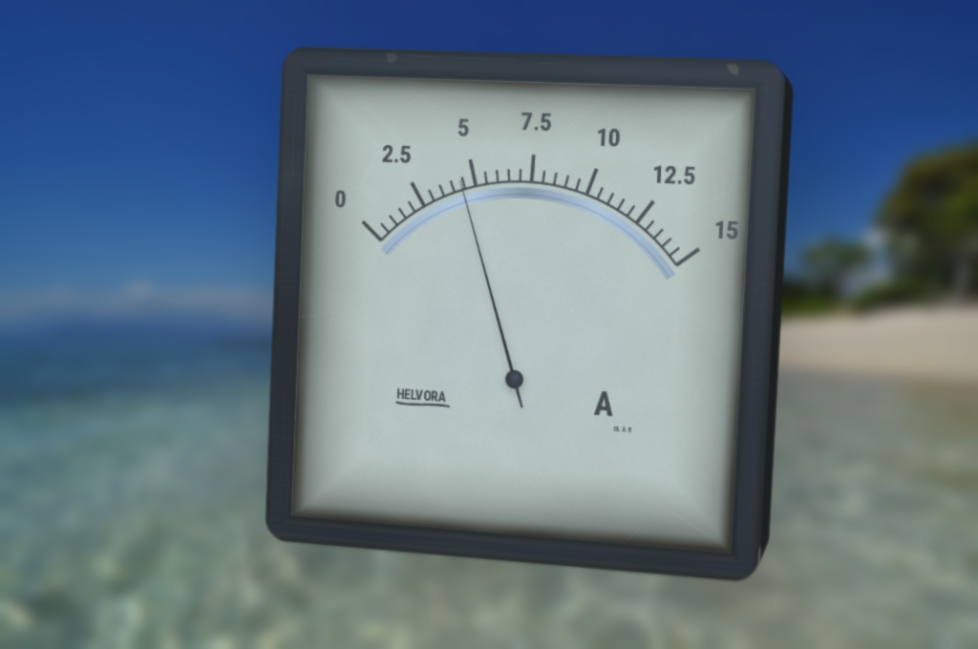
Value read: 4.5 A
